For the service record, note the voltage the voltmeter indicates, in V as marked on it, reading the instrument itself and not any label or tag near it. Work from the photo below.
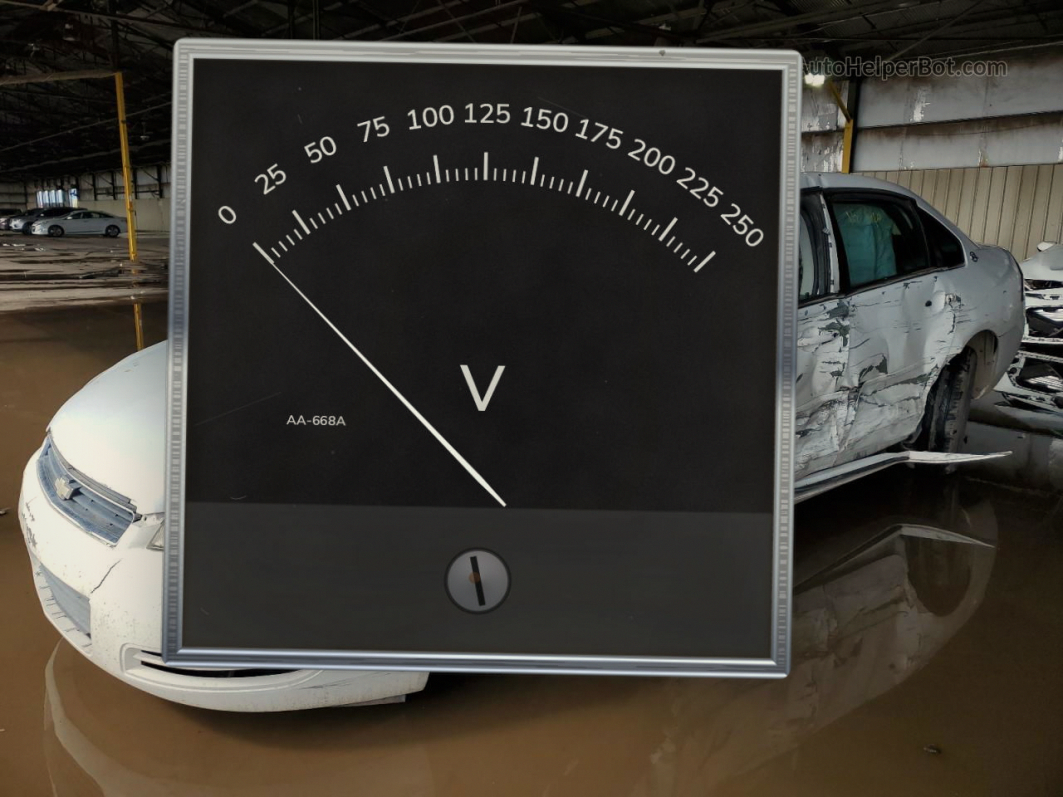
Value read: 0 V
